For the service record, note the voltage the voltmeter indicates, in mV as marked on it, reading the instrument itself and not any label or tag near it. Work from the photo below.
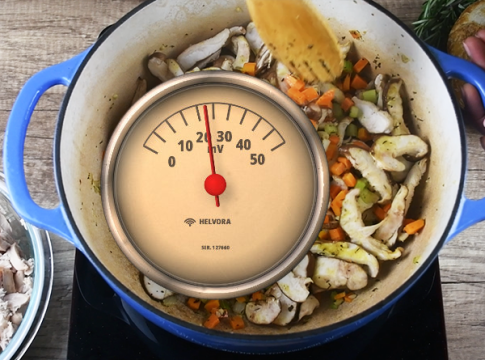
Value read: 22.5 mV
